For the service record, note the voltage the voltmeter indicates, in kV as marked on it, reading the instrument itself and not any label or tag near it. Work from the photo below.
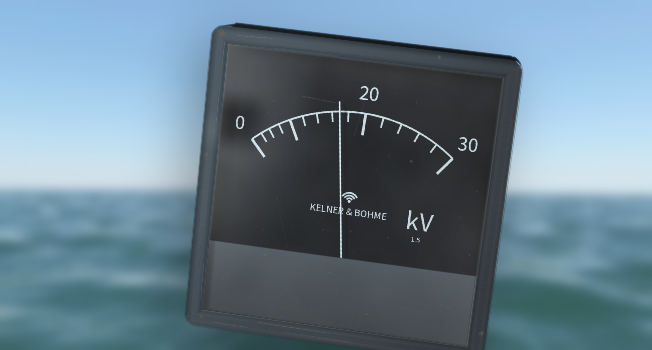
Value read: 17 kV
